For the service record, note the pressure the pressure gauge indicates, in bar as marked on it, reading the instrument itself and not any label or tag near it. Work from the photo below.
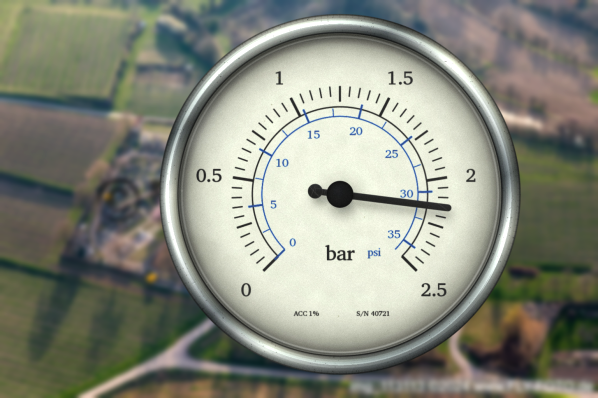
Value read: 2.15 bar
